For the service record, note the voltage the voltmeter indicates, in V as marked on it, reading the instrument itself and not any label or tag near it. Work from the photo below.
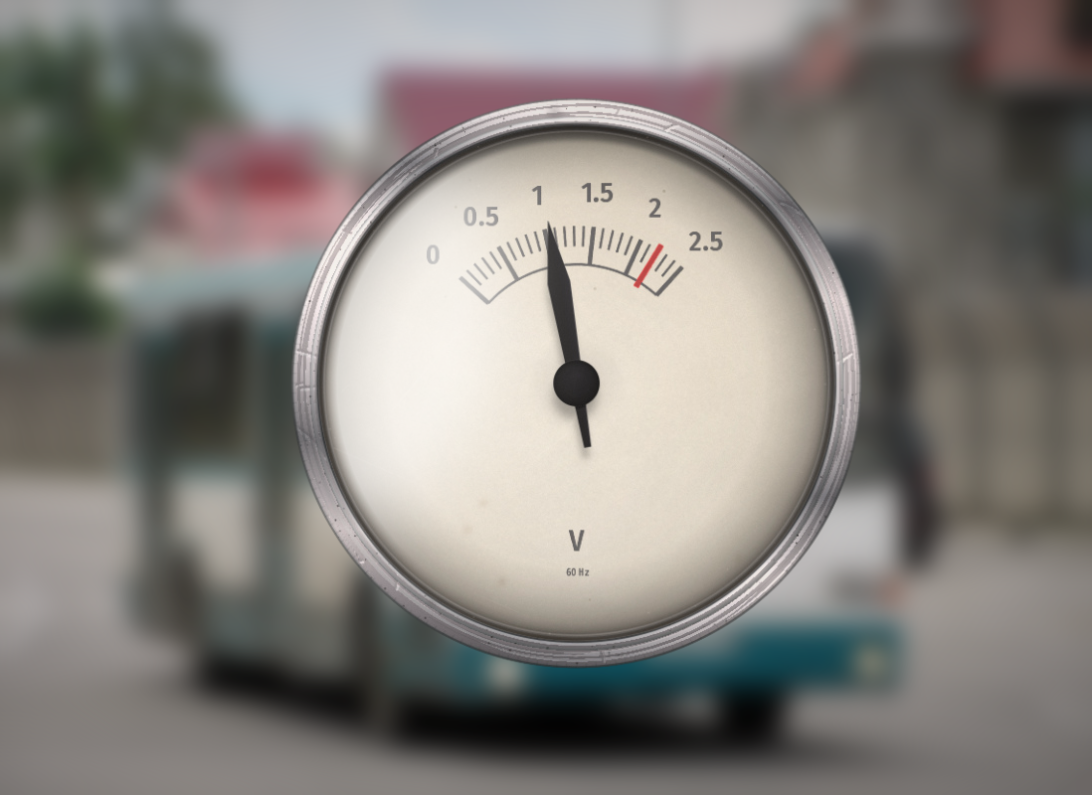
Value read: 1.05 V
